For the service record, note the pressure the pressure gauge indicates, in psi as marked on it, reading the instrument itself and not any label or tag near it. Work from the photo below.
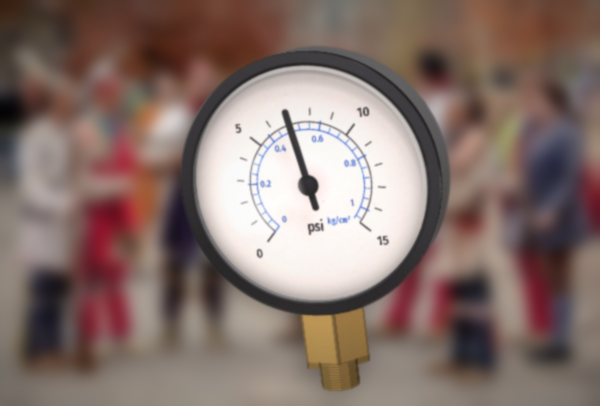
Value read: 7 psi
